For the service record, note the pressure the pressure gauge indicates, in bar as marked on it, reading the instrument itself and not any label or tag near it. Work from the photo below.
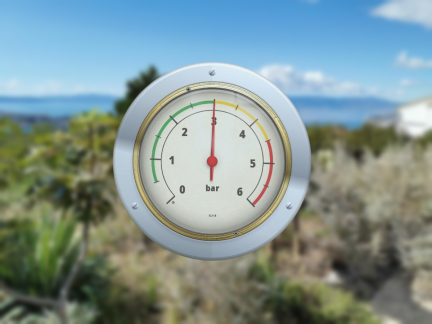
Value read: 3 bar
